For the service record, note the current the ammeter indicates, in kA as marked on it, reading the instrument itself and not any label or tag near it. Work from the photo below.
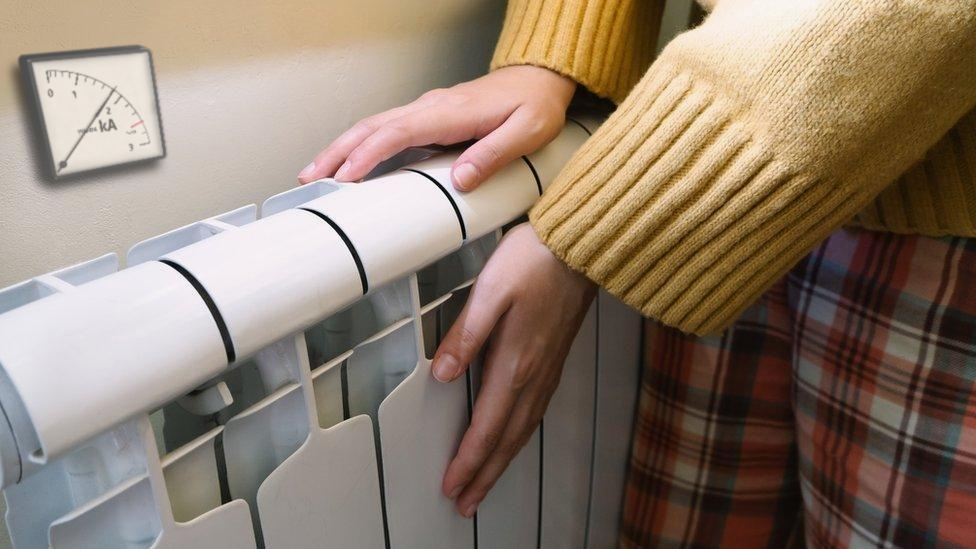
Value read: 1.8 kA
